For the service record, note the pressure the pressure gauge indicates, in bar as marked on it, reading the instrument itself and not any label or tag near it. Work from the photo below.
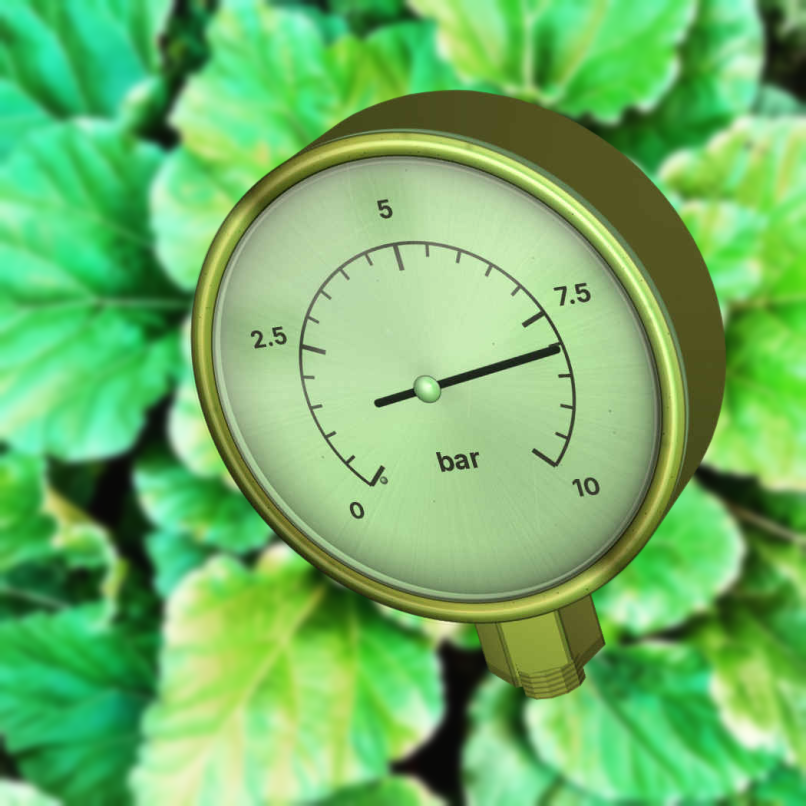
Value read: 8 bar
